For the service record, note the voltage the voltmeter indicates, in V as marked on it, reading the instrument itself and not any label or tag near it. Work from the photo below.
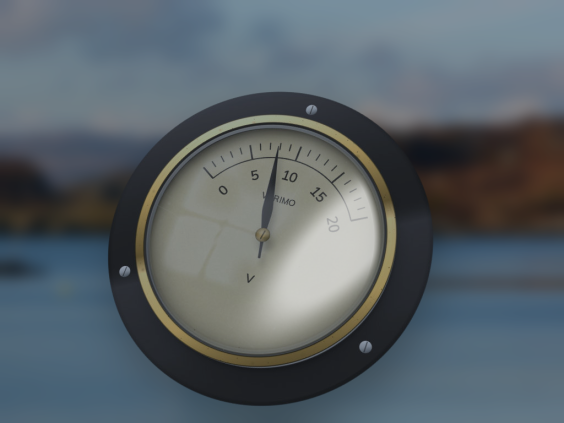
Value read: 8 V
